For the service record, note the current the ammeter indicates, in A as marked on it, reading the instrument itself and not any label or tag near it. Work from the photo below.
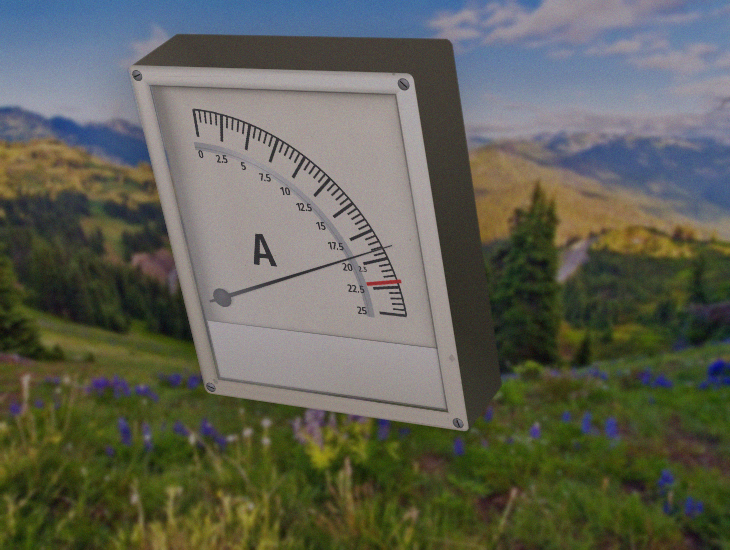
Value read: 19 A
